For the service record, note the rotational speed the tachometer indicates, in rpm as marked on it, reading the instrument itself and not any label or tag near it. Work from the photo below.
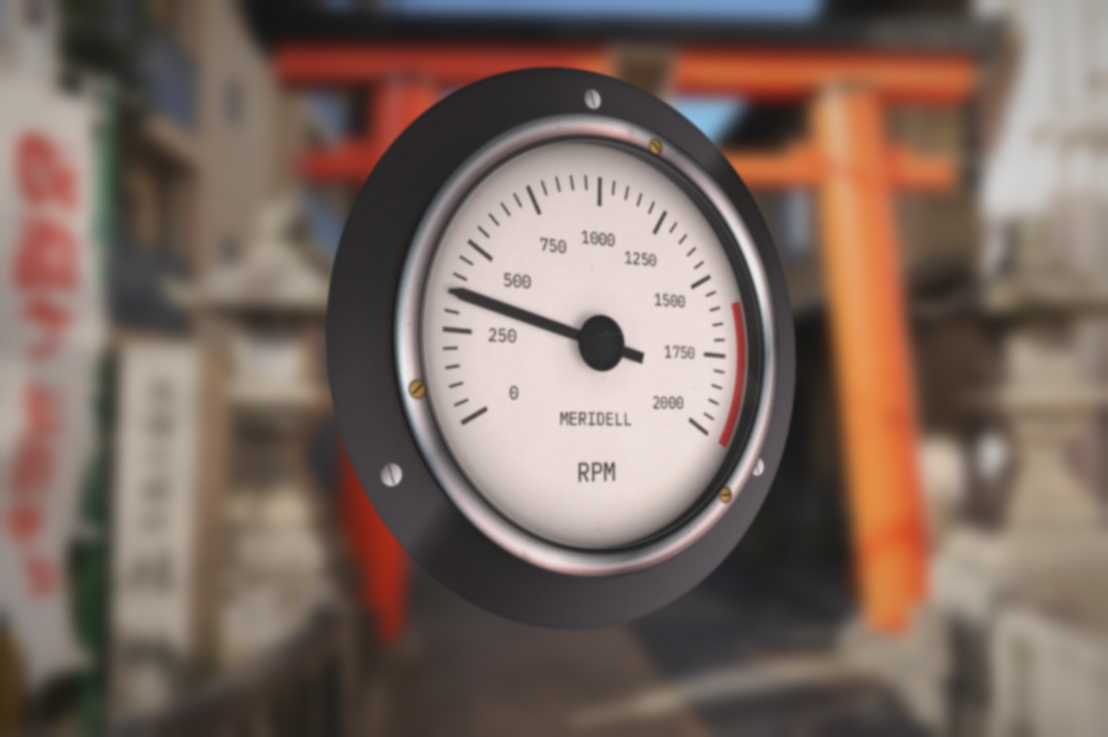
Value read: 350 rpm
